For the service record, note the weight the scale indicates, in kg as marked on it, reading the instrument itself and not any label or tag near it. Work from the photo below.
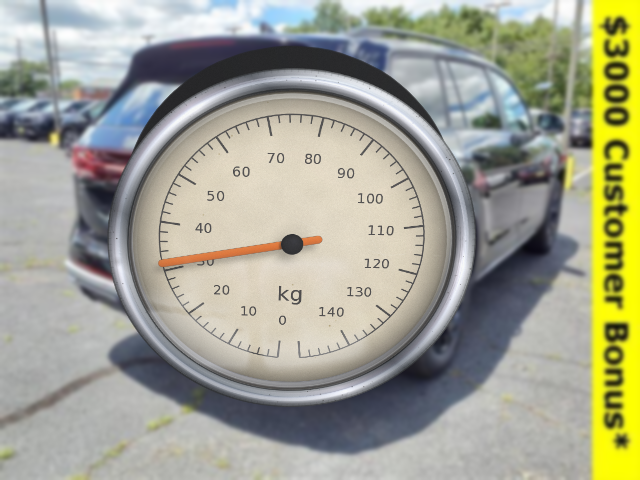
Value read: 32 kg
